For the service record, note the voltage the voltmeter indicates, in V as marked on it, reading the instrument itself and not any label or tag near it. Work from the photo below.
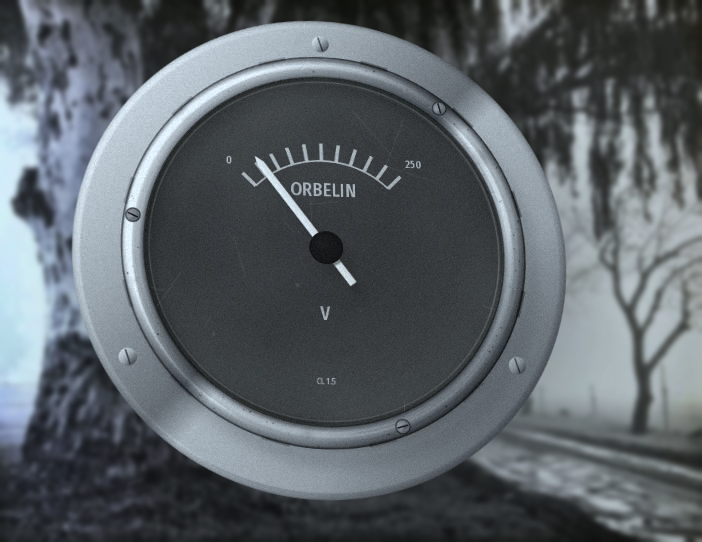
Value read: 25 V
